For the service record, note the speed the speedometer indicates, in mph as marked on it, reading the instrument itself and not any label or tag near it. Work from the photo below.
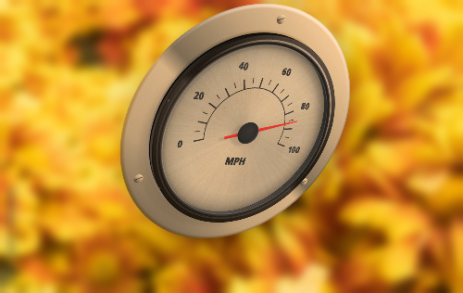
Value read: 85 mph
